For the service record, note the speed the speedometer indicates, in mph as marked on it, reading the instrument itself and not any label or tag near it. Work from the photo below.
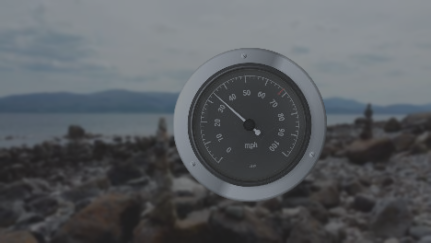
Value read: 34 mph
